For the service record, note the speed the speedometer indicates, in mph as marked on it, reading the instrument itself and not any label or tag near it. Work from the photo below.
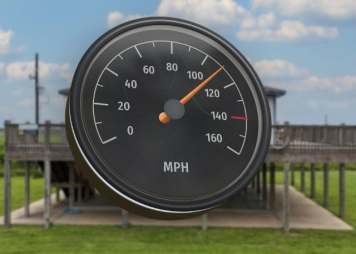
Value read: 110 mph
